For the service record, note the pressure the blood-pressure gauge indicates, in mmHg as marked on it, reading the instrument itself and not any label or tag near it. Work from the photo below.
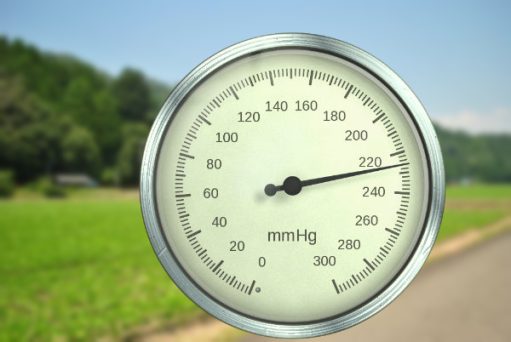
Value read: 226 mmHg
